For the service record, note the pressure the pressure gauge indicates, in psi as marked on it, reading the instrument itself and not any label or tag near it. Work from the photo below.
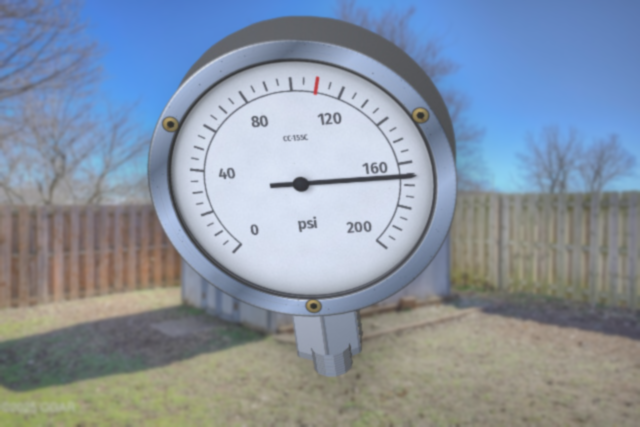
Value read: 165 psi
